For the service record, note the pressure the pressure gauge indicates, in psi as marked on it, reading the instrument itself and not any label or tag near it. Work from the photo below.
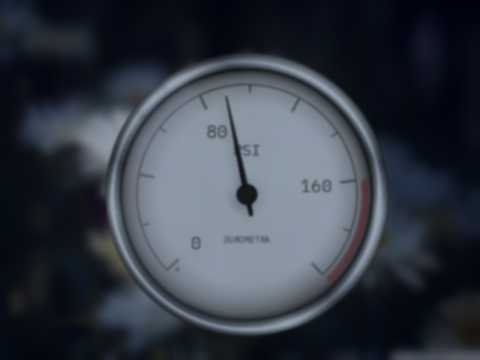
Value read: 90 psi
